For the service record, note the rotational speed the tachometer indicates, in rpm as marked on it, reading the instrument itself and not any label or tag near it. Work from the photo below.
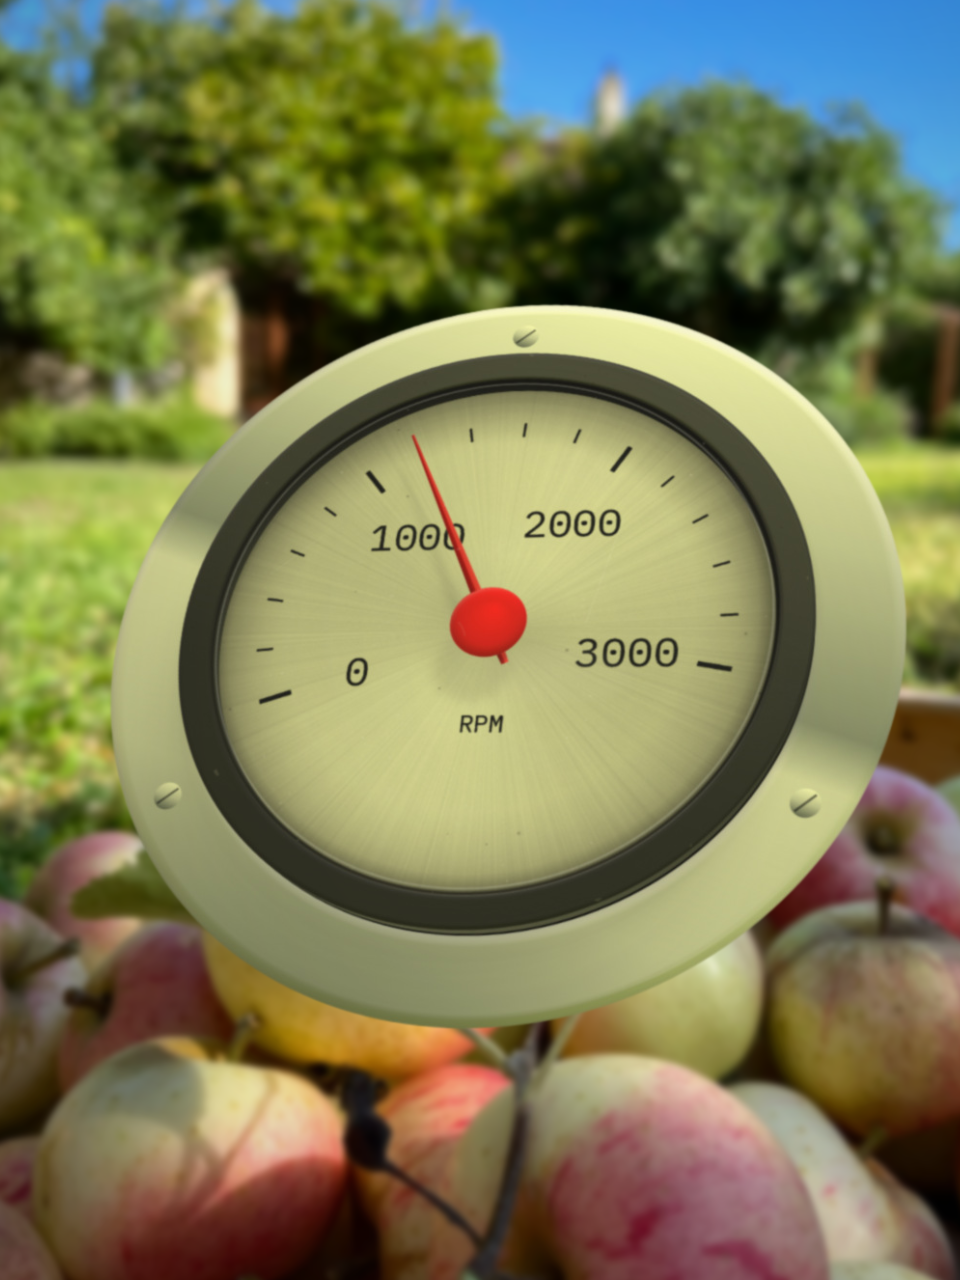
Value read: 1200 rpm
